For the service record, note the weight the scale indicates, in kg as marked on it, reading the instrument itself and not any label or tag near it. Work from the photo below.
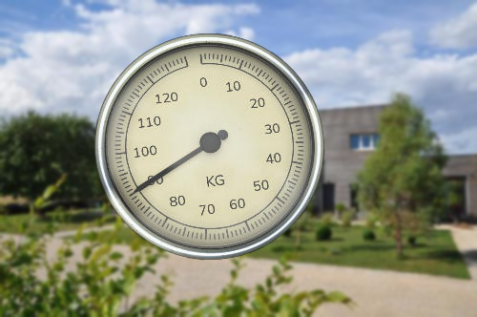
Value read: 90 kg
